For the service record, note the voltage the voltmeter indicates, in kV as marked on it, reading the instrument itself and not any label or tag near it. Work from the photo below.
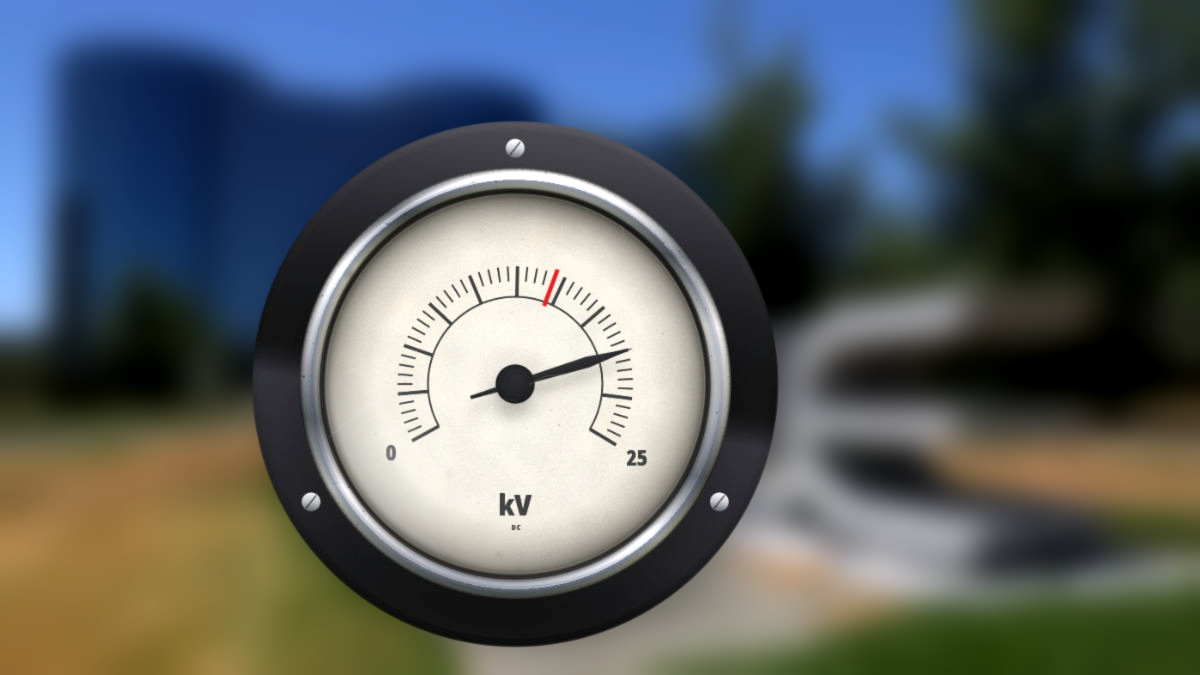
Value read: 20 kV
